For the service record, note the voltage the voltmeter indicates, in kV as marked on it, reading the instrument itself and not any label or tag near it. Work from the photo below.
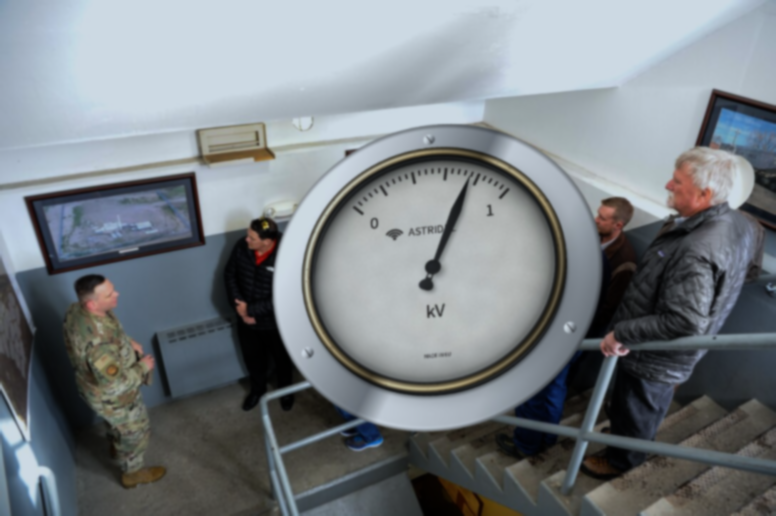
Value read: 0.76 kV
